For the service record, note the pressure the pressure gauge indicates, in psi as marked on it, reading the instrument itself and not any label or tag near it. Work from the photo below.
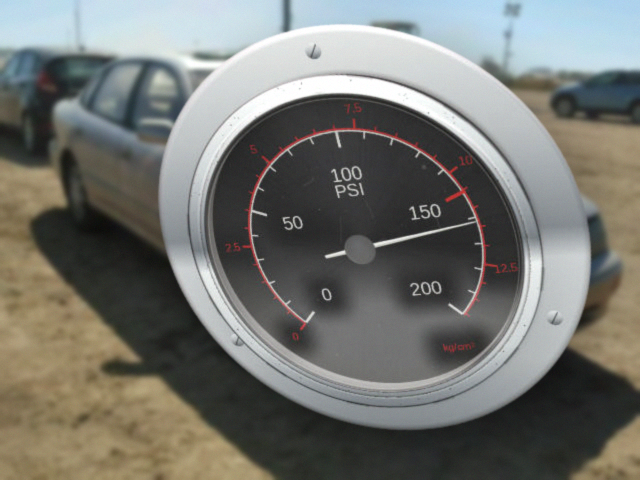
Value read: 160 psi
